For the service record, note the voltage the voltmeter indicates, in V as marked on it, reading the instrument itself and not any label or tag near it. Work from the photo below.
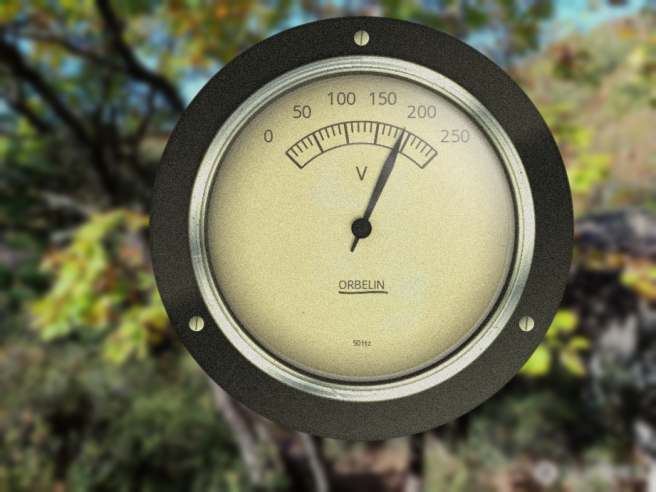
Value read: 190 V
